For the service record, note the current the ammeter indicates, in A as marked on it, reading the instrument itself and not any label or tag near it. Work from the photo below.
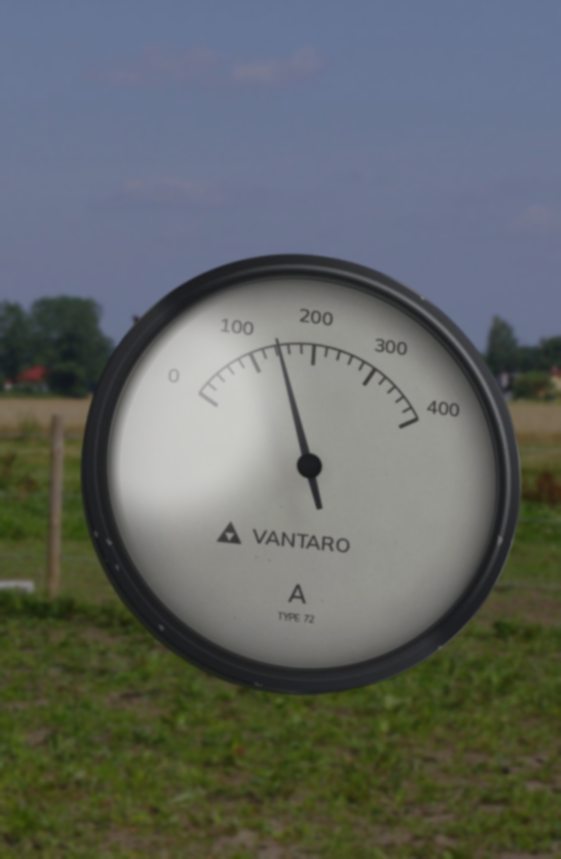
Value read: 140 A
